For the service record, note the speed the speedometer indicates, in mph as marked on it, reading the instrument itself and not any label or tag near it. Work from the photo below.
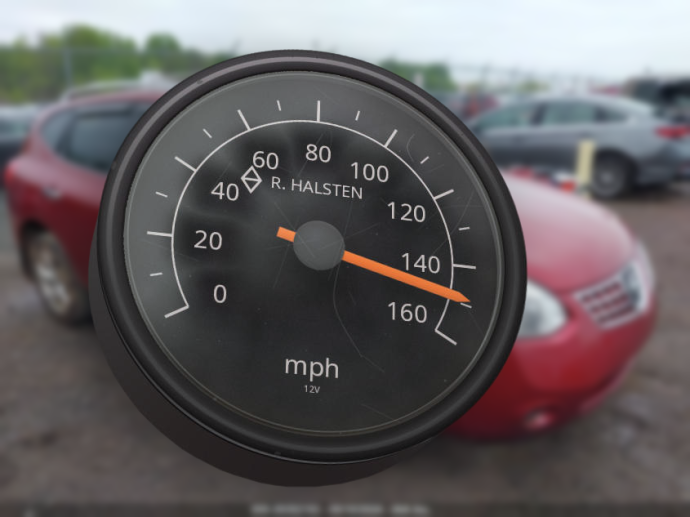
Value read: 150 mph
